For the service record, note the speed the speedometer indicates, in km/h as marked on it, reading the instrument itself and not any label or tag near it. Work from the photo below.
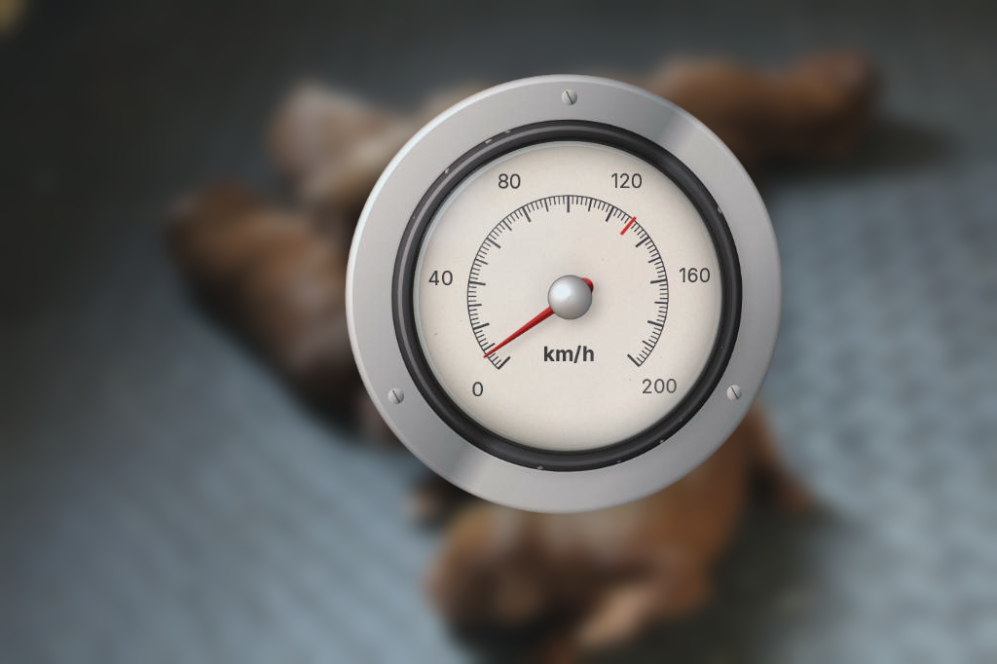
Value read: 8 km/h
